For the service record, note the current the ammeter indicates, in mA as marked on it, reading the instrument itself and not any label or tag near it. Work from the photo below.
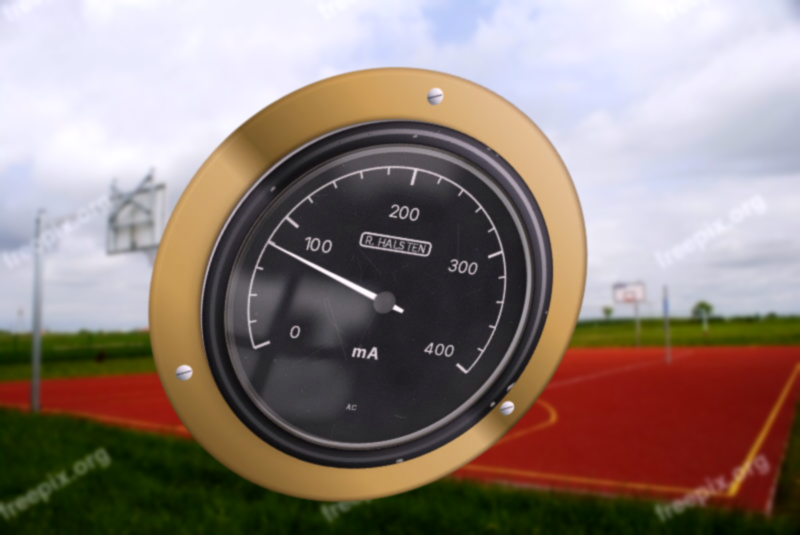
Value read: 80 mA
